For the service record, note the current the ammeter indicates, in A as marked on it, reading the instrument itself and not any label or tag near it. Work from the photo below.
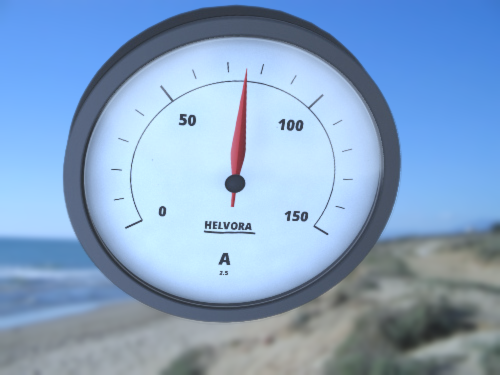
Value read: 75 A
